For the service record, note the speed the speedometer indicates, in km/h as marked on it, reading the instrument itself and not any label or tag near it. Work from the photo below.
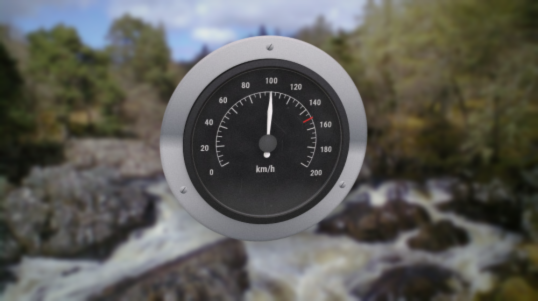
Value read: 100 km/h
